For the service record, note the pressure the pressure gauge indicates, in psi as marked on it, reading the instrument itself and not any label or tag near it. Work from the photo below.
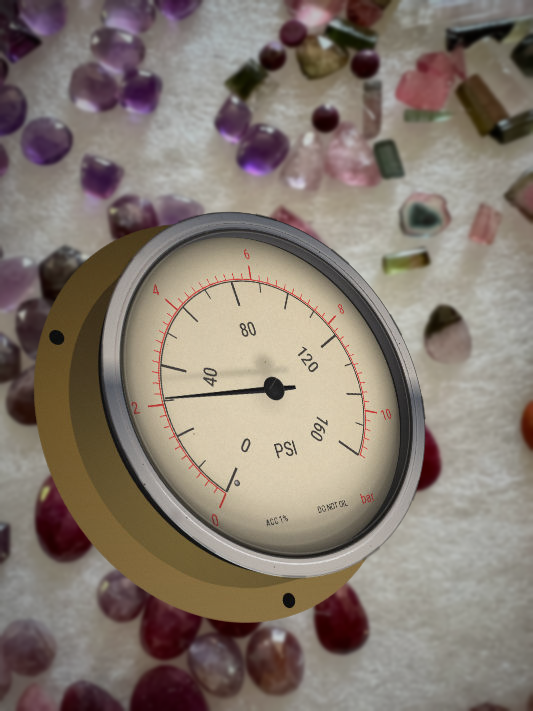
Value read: 30 psi
